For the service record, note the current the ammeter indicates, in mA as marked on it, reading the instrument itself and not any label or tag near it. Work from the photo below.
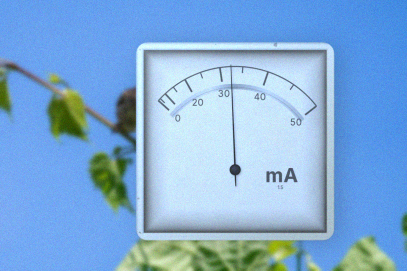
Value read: 32.5 mA
